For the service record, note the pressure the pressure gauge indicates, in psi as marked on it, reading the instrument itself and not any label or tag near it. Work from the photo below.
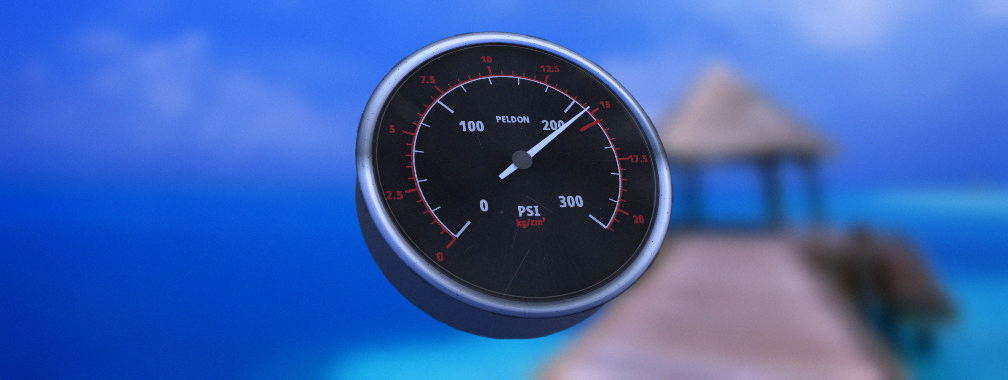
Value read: 210 psi
